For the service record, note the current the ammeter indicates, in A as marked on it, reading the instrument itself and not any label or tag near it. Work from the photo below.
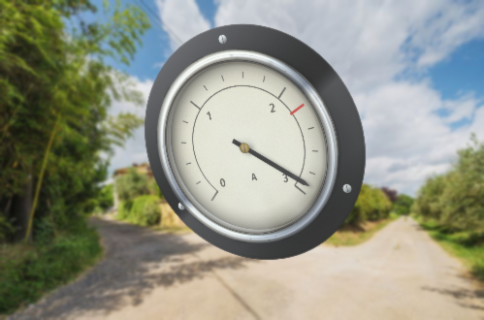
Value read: 2.9 A
